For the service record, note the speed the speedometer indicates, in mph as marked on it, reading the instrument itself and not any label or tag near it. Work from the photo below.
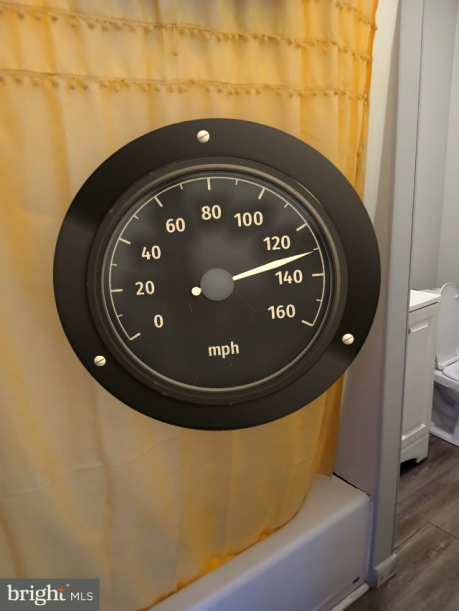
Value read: 130 mph
